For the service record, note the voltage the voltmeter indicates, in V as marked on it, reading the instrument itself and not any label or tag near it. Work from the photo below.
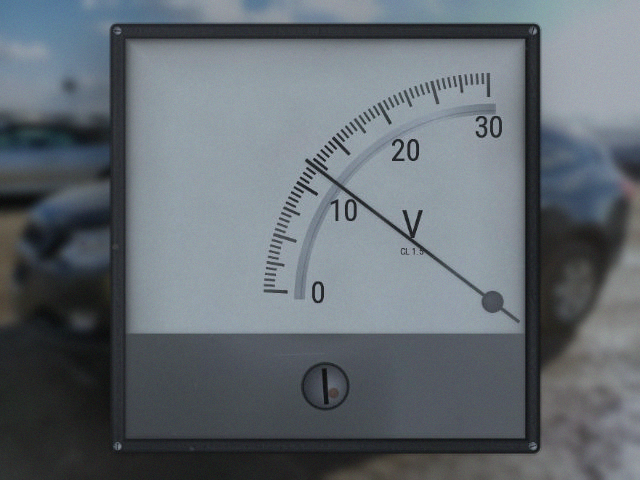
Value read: 12 V
